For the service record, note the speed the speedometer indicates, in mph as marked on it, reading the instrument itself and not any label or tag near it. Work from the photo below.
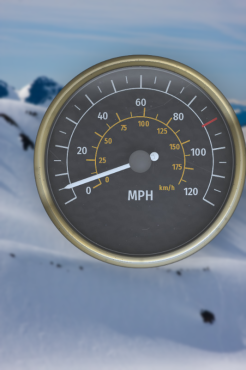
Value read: 5 mph
